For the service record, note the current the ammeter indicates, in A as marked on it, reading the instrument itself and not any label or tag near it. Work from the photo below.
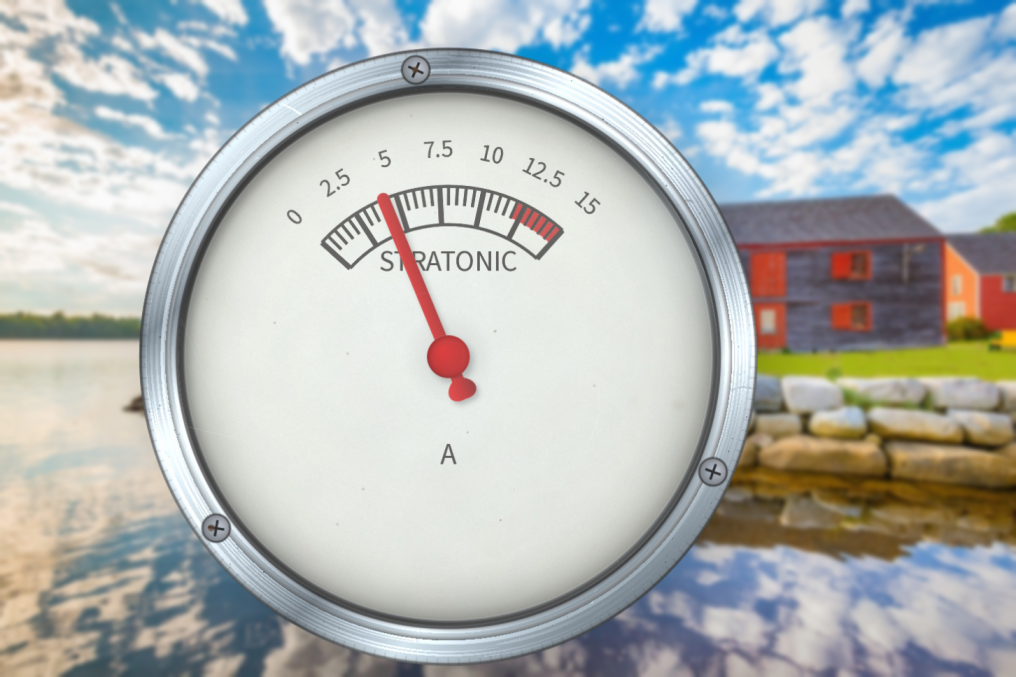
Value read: 4.25 A
